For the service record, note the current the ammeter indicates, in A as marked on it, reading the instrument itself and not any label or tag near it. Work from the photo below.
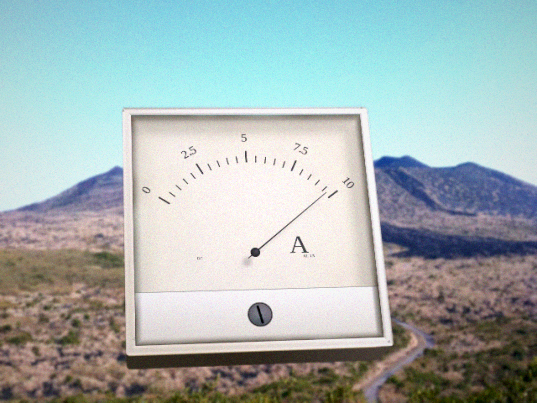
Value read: 9.75 A
